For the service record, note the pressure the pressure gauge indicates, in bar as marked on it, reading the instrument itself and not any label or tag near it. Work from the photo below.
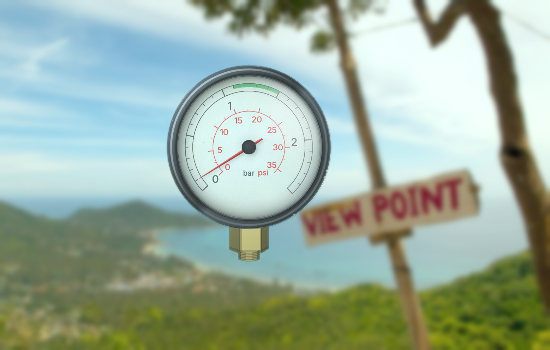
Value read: 0.1 bar
